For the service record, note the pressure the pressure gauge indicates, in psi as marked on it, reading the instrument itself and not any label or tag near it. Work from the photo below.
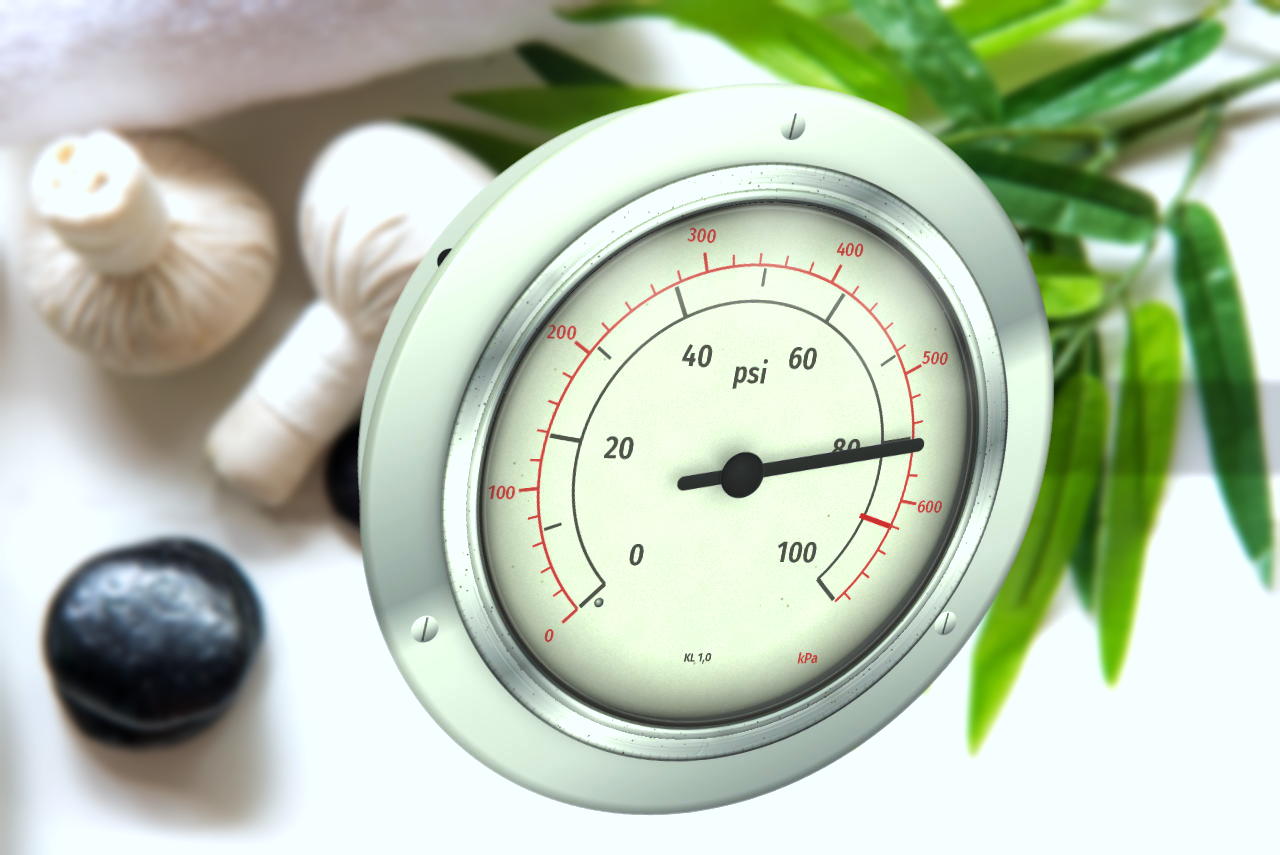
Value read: 80 psi
